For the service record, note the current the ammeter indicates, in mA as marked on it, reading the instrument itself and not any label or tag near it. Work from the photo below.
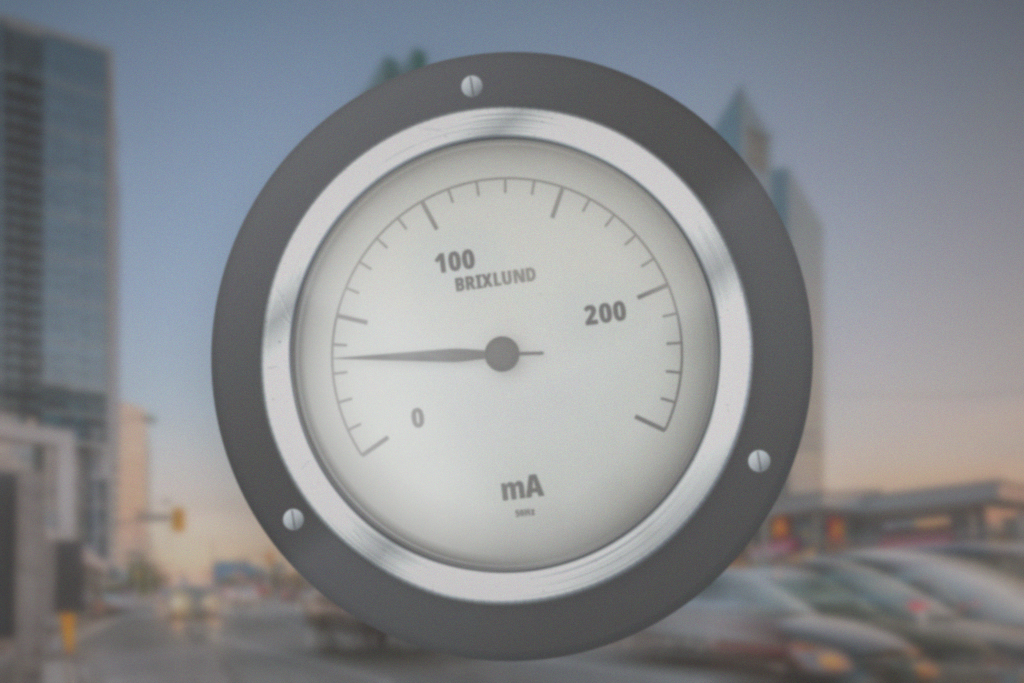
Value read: 35 mA
